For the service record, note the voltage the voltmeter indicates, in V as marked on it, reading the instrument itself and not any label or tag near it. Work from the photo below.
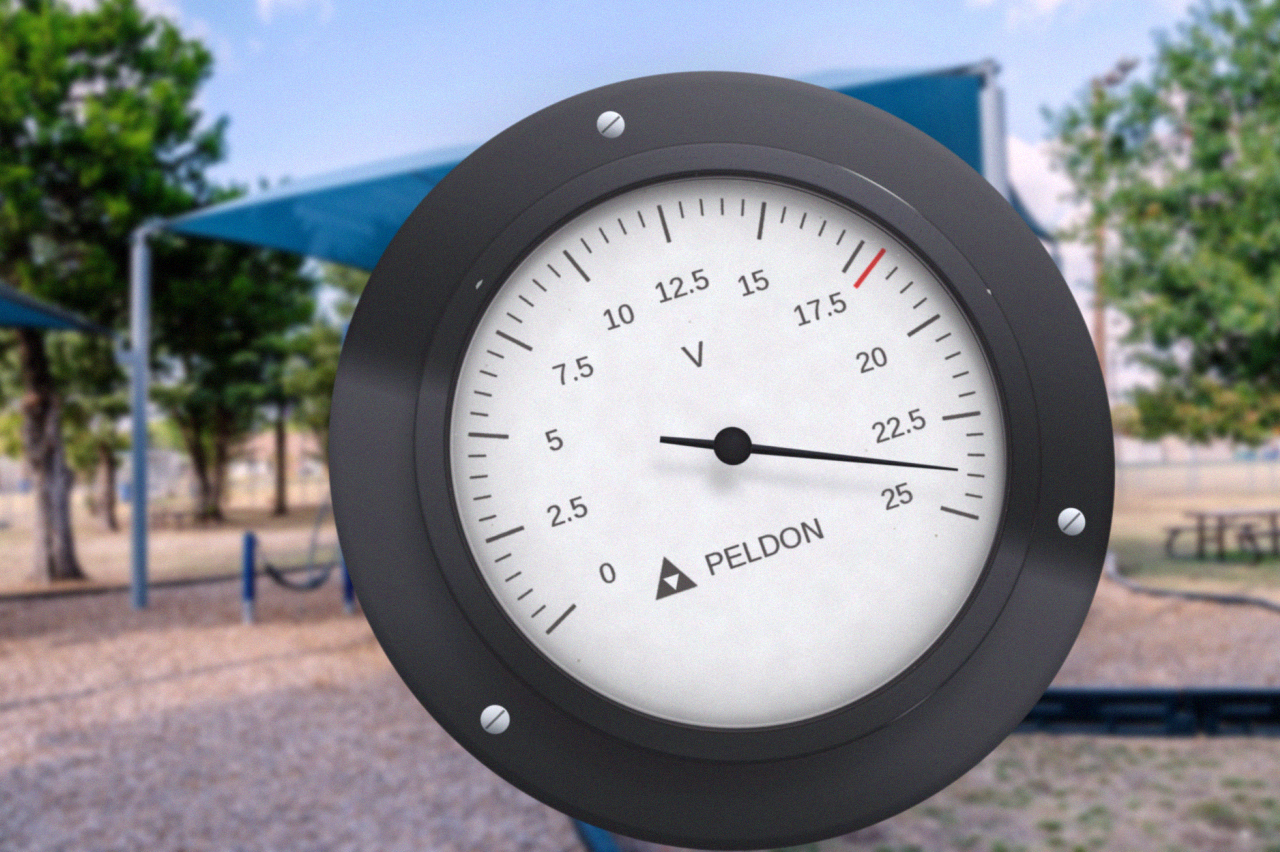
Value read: 24 V
